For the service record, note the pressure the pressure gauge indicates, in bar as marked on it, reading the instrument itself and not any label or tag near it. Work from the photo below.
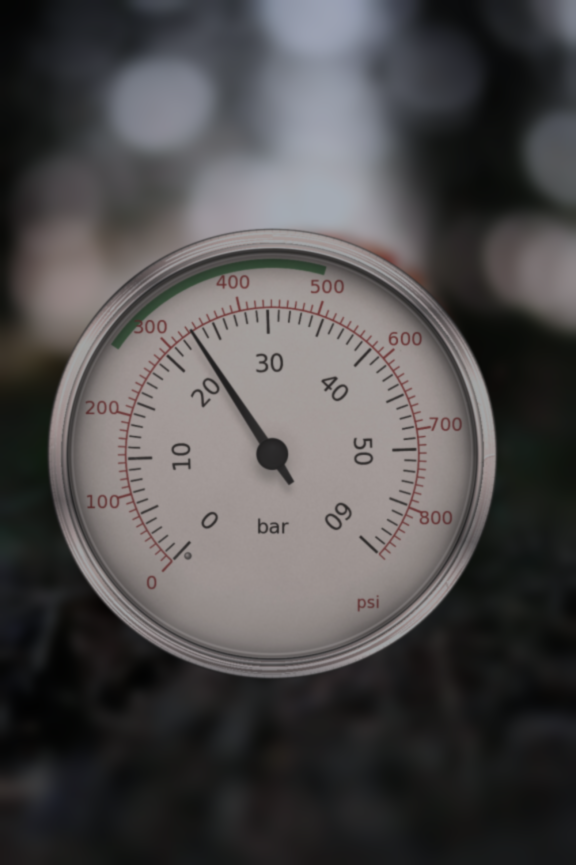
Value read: 23 bar
